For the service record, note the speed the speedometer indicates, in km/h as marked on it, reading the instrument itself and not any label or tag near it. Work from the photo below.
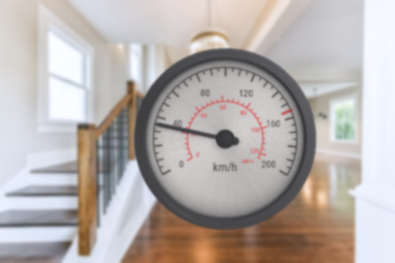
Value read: 35 km/h
